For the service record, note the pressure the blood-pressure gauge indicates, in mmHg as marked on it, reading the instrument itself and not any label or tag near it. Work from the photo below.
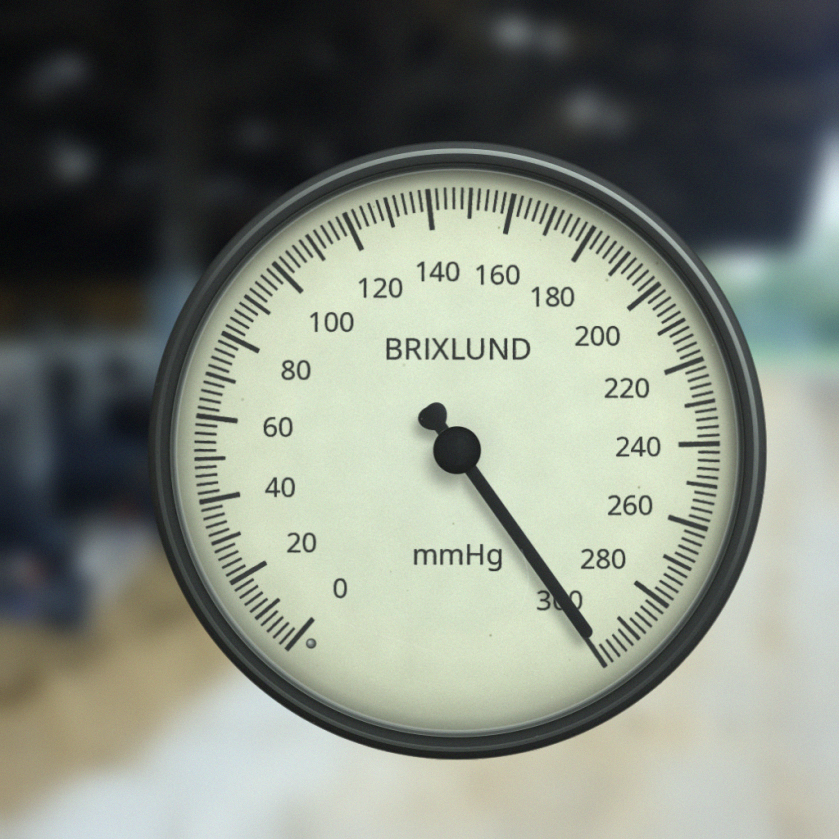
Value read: 299 mmHg
